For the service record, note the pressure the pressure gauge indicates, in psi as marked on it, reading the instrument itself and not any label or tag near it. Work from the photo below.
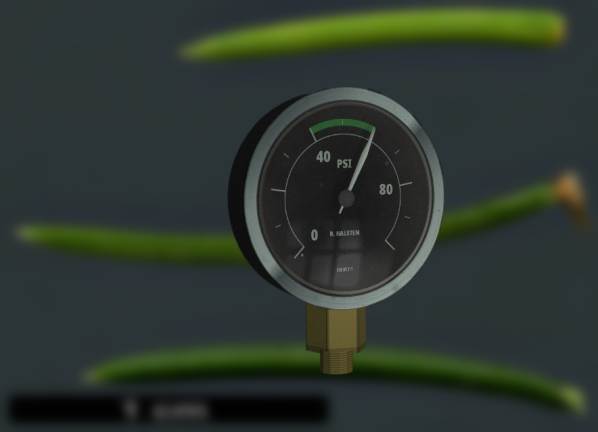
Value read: 60 psi
